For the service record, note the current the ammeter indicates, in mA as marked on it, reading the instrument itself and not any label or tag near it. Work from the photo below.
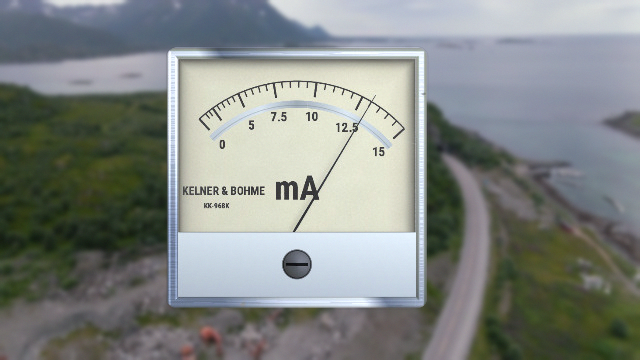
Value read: 13 mA
